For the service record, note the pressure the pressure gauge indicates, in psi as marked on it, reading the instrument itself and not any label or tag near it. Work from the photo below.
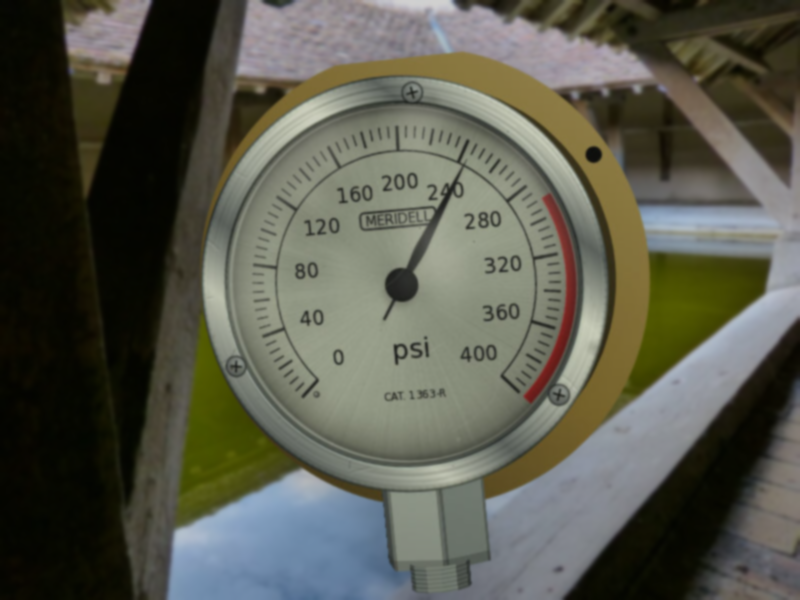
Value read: 245 psi
